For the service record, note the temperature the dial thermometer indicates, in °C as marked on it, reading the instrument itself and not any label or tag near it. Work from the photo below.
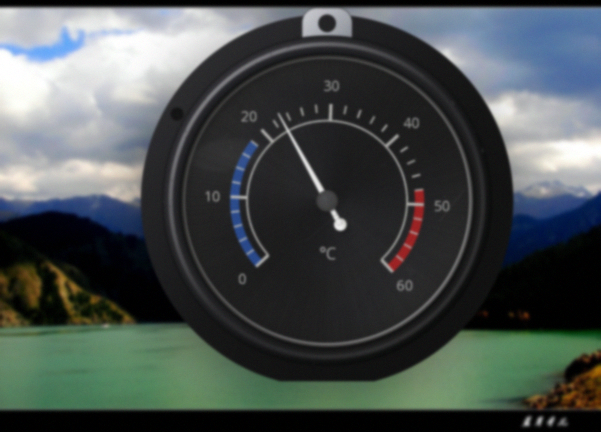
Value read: 23 °C
